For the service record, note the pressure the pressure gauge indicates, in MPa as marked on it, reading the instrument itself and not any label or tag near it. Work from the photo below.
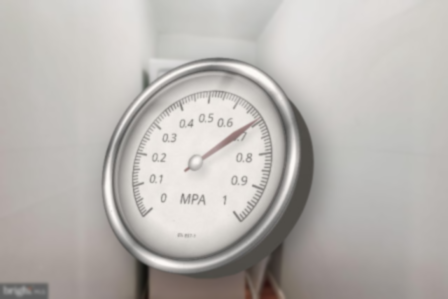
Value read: 0.7 MPa
